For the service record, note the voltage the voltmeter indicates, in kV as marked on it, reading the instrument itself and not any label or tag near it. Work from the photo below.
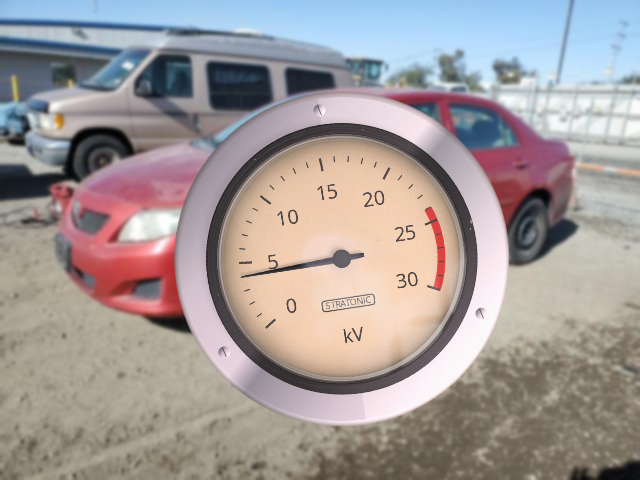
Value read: 4 kV
